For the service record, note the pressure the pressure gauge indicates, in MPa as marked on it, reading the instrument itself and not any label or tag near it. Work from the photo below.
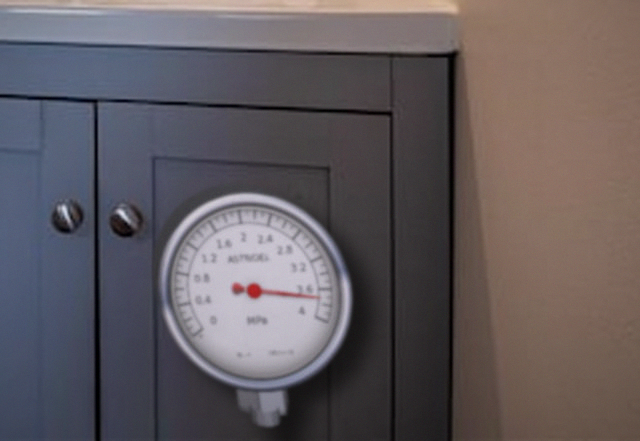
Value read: 3.7 MPa
